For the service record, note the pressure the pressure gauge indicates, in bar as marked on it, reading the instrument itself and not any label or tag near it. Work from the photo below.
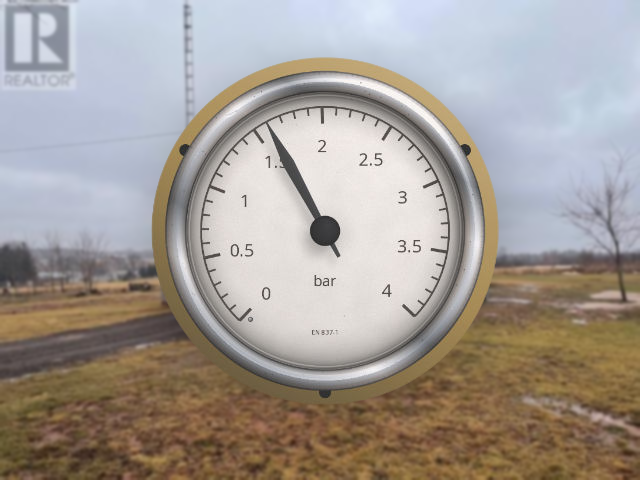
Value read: 1.6 bar
